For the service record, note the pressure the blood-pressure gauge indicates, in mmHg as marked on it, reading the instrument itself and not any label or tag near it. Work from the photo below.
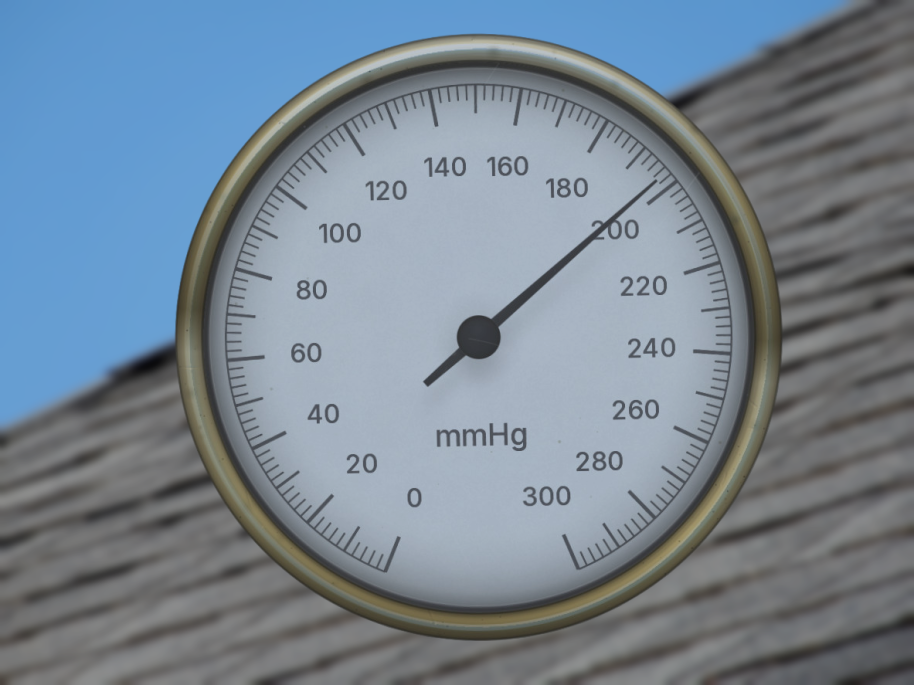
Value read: 197 mmHg
